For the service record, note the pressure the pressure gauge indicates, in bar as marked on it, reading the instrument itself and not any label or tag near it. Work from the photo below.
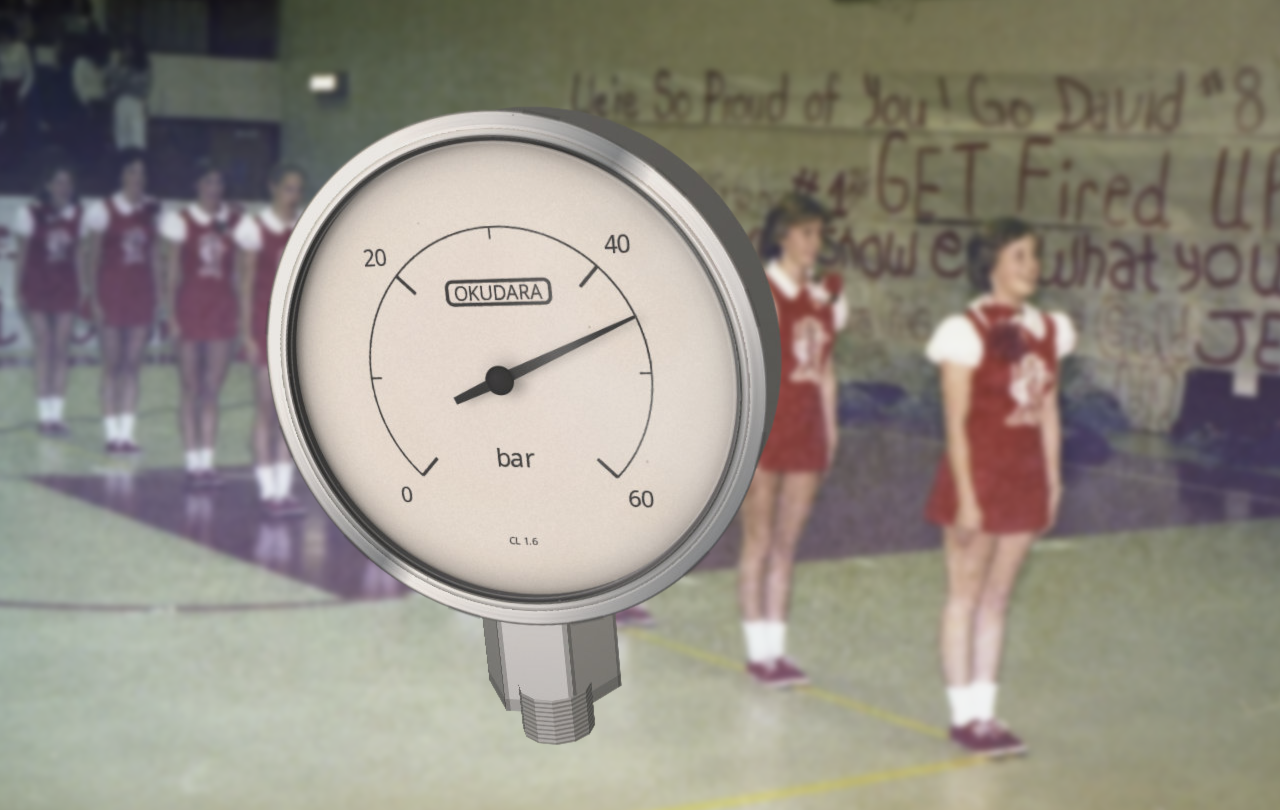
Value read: 45 bar
